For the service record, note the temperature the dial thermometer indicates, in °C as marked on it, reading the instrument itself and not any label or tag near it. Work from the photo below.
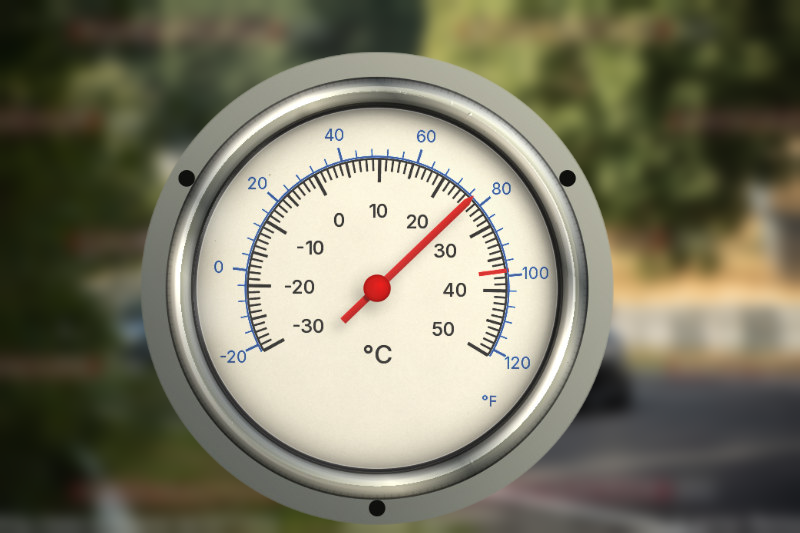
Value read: 25 °C
